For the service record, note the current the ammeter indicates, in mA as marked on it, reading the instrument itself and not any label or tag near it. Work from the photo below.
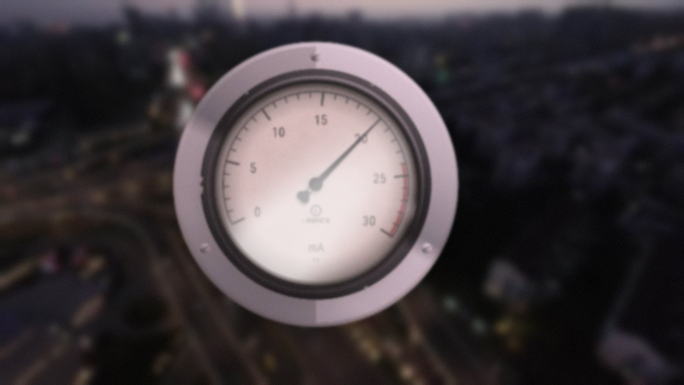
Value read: 20 mA
